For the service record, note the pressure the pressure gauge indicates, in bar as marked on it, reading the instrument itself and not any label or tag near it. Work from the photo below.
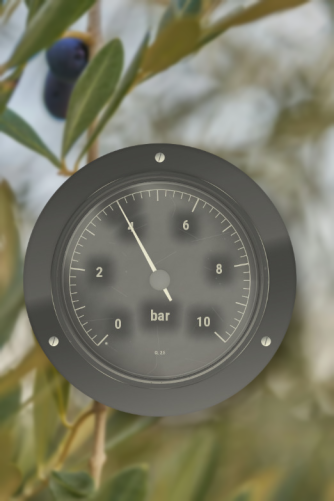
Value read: 4 bar
